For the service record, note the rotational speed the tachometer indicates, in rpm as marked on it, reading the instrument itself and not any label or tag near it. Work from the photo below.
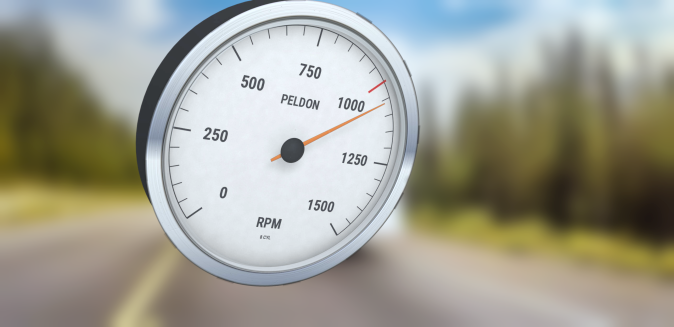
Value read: 1050 rpm
